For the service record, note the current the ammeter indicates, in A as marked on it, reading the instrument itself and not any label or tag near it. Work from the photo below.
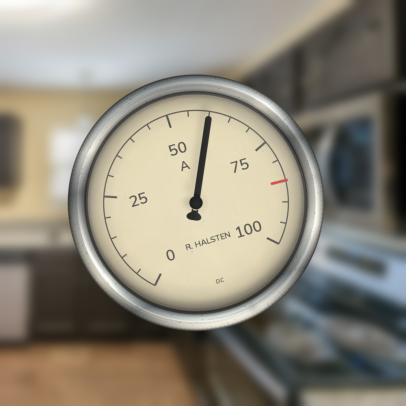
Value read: 60 A
